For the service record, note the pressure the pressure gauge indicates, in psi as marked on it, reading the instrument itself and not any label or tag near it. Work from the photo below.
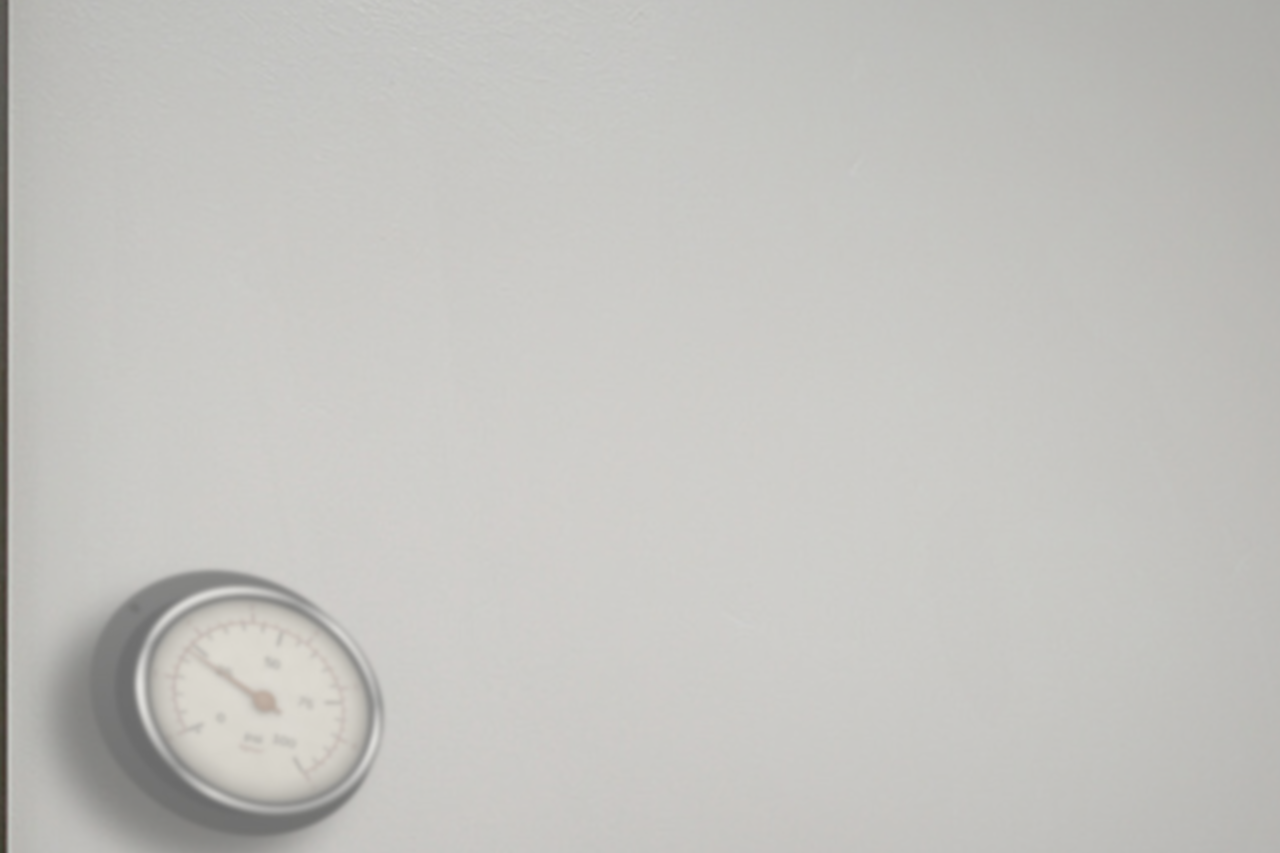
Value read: 22.5 psi
